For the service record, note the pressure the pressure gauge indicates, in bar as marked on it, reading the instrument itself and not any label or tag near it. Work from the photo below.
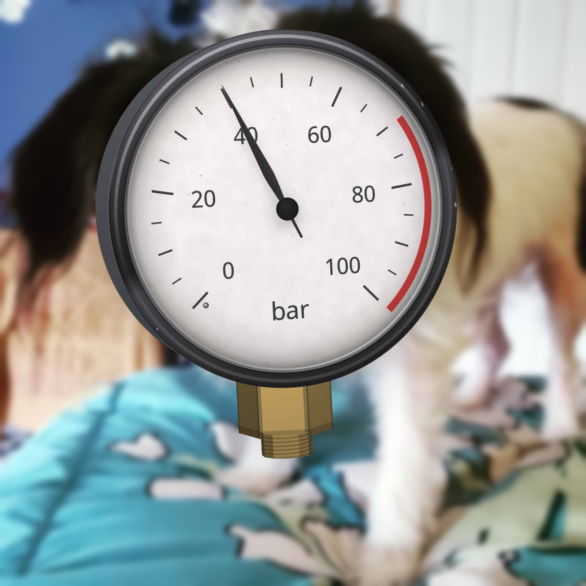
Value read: 40 bar
